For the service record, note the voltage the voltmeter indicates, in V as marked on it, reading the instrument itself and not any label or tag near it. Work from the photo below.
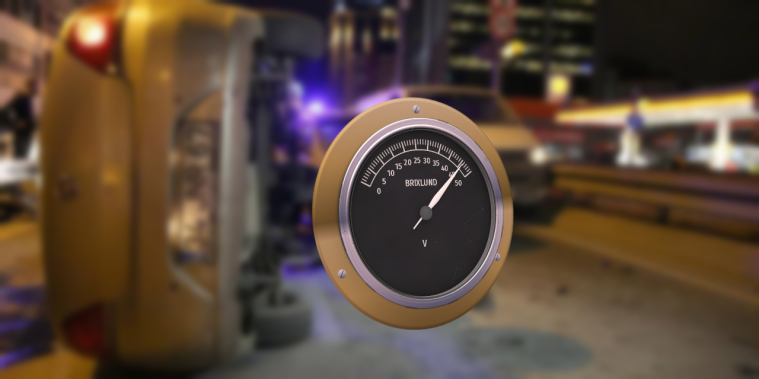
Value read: 45 V
